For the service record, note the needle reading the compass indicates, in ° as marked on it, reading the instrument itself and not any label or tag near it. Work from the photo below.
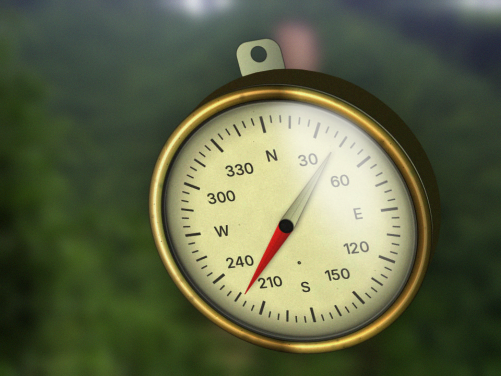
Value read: 222.5 °
